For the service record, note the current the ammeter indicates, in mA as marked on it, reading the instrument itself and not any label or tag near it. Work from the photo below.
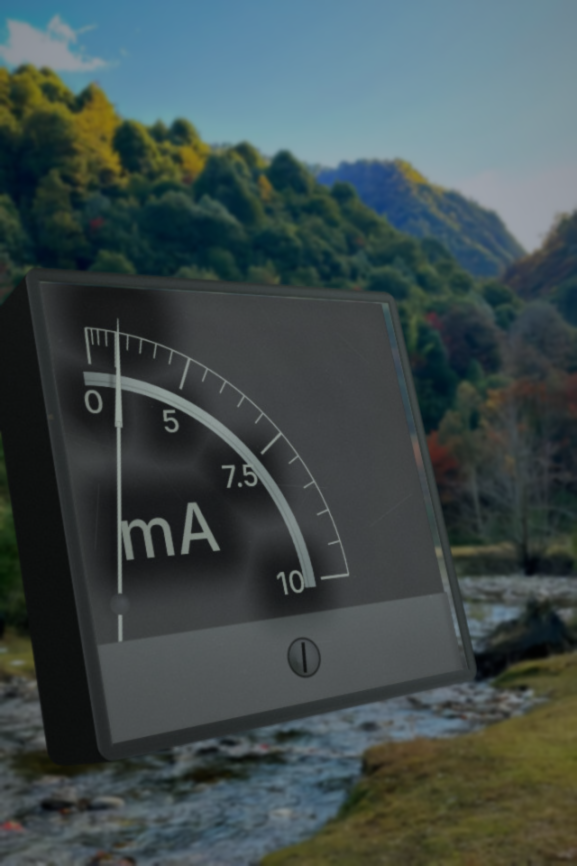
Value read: 2.5 mA
